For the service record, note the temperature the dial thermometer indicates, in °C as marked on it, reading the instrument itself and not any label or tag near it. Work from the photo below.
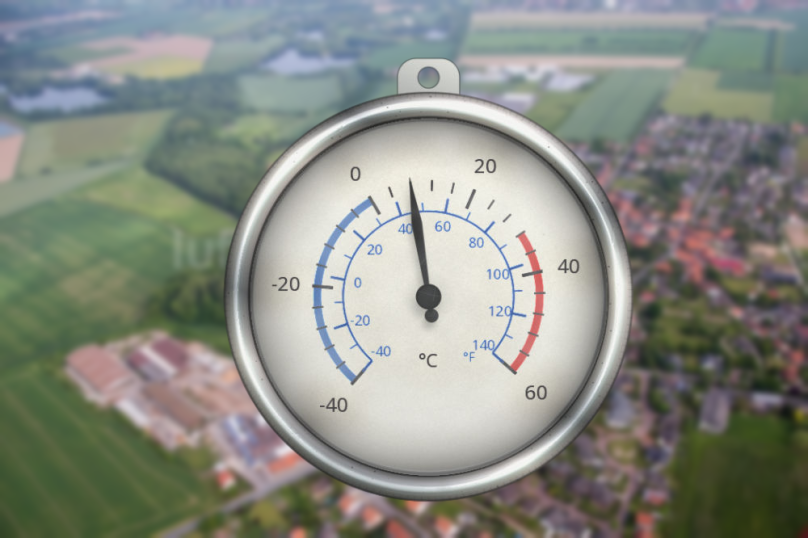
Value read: 8 °C
